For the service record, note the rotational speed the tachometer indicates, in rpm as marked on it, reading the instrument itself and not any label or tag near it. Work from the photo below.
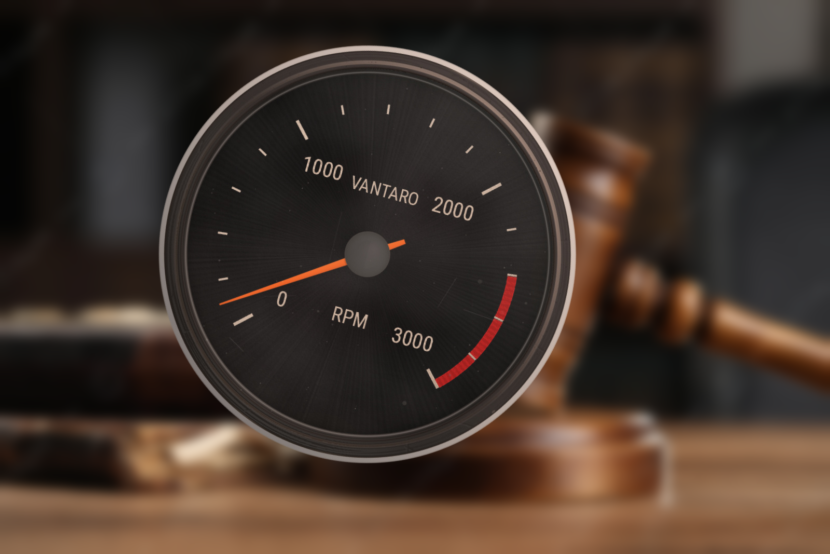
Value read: 100 rpm
